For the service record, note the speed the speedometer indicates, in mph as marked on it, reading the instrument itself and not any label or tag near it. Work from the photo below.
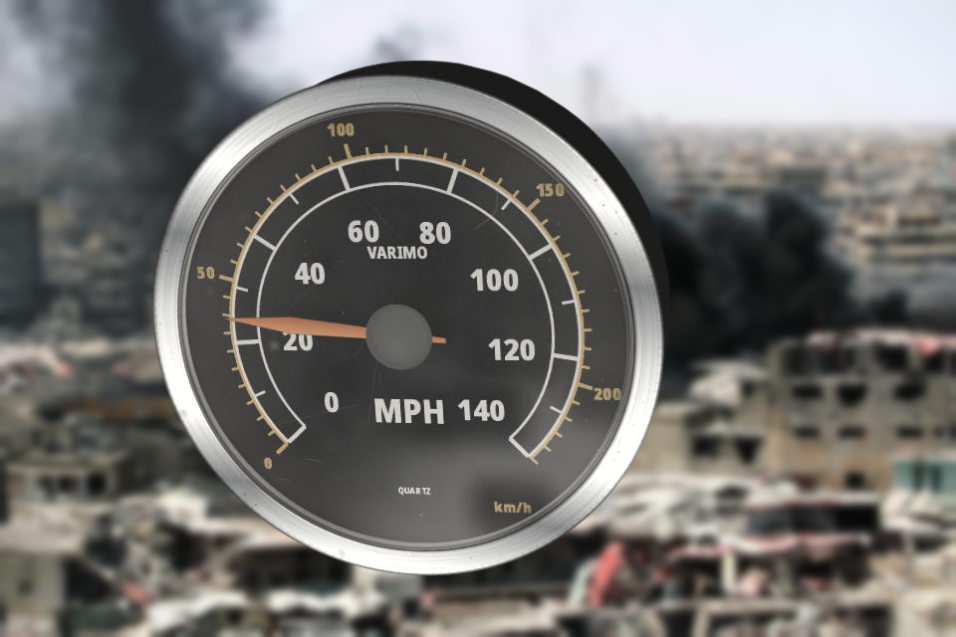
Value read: 25 mph
